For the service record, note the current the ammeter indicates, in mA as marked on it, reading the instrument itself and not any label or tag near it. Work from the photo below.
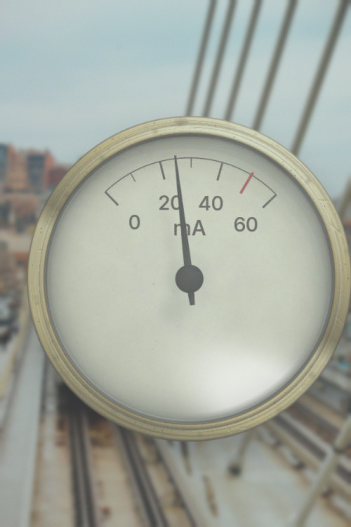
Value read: 25 mA
